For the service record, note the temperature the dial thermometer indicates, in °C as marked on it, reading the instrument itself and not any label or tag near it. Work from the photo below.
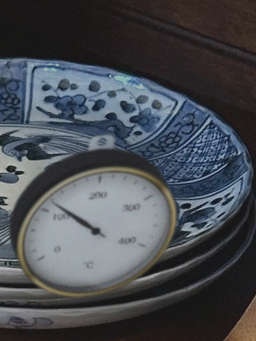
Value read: 120 °C
